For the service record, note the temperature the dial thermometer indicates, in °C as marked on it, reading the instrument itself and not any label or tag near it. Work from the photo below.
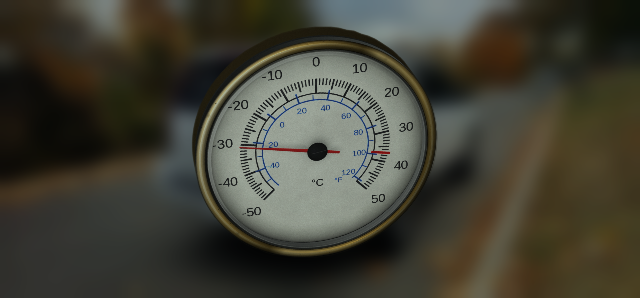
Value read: -30 °C
